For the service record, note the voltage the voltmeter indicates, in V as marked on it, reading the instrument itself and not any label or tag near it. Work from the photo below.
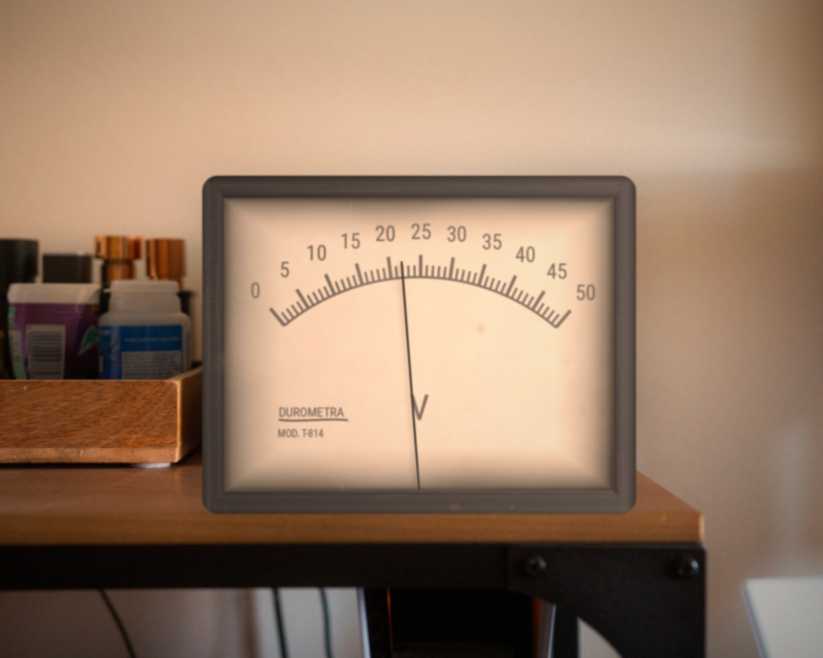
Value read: 22 V
